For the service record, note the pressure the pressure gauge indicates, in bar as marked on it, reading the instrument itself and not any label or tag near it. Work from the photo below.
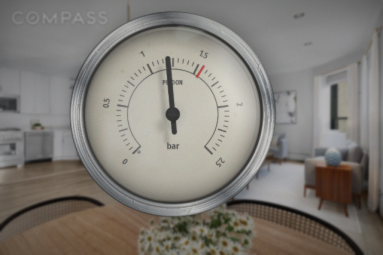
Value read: 1.2 bar
